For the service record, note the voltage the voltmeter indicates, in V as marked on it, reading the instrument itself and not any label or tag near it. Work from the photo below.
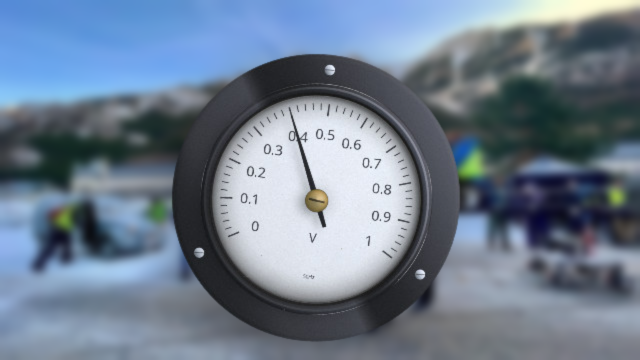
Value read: 0.4 V
